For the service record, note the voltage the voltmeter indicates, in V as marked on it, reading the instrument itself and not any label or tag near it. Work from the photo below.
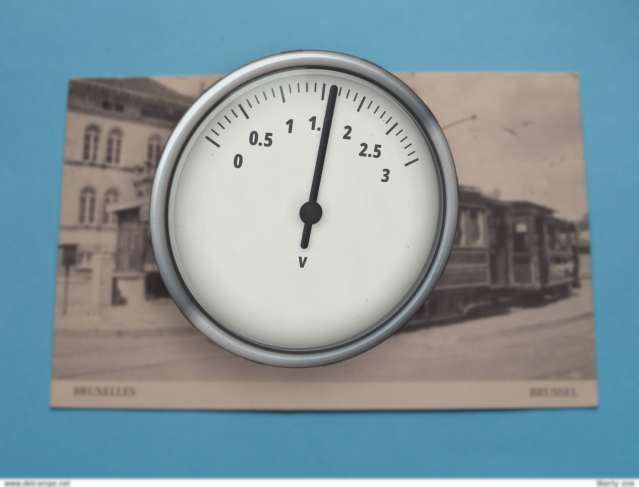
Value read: 1.6 V
